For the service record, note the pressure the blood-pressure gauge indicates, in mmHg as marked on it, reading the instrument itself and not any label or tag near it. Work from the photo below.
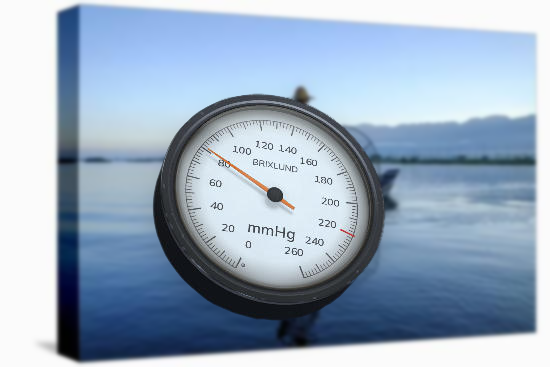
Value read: 80 mmHg
